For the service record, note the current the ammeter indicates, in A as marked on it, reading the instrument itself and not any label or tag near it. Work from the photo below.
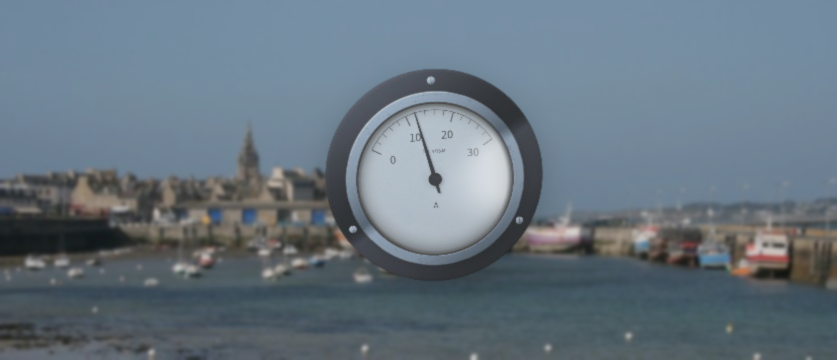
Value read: 12 A
